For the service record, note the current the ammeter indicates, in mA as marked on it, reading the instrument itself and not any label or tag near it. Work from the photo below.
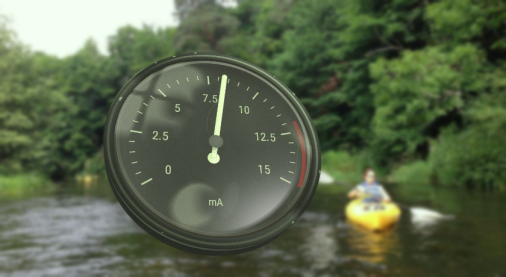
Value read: 8.25 mA
